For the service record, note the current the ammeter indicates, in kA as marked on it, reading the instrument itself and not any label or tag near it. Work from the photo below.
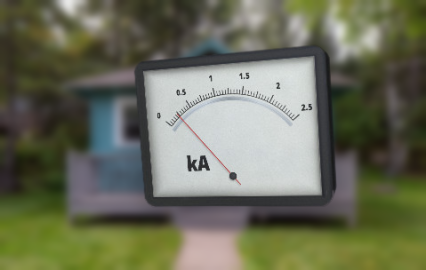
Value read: 0.25 kA
